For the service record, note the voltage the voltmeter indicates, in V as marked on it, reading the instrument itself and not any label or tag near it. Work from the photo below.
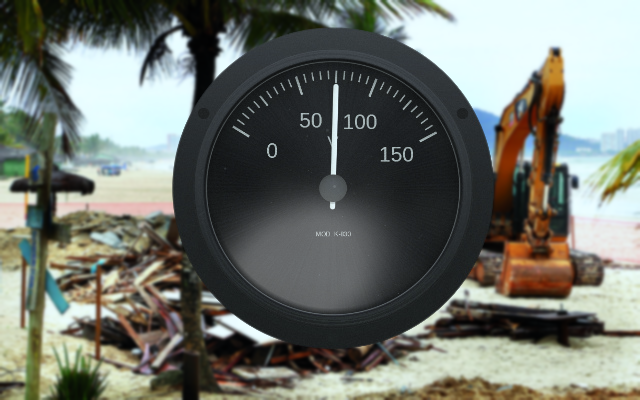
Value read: 75 V
